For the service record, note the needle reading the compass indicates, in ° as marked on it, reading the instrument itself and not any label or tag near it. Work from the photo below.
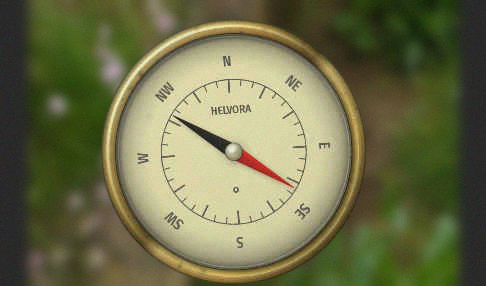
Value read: 125 °
